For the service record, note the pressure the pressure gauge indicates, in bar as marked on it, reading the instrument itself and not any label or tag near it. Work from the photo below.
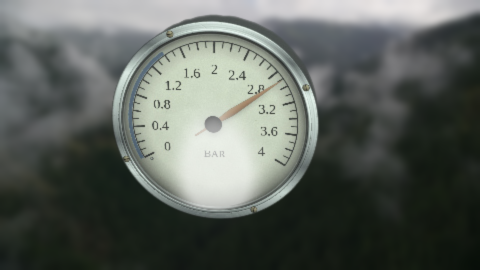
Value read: 2.9 bar
